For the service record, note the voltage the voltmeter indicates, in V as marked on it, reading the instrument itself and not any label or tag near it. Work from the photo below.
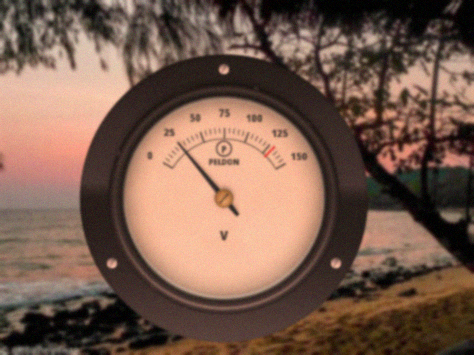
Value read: 25 V
